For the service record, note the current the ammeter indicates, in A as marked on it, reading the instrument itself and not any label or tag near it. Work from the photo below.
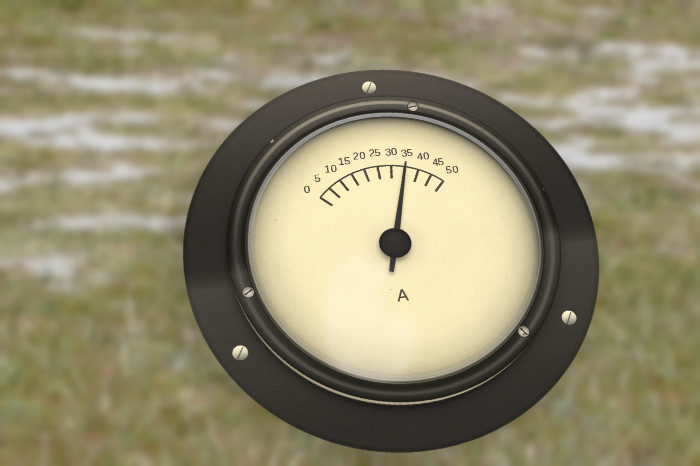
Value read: 35 A
